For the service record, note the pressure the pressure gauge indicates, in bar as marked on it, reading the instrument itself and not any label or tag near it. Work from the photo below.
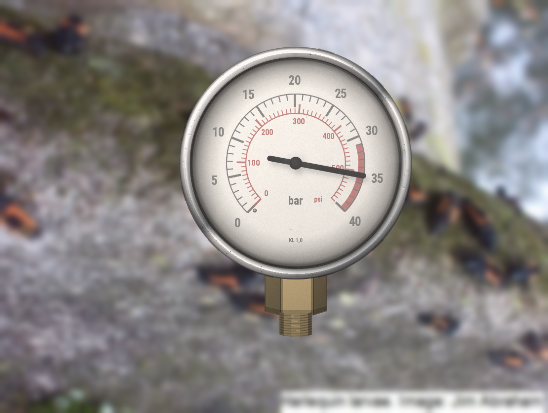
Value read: 35 bar
